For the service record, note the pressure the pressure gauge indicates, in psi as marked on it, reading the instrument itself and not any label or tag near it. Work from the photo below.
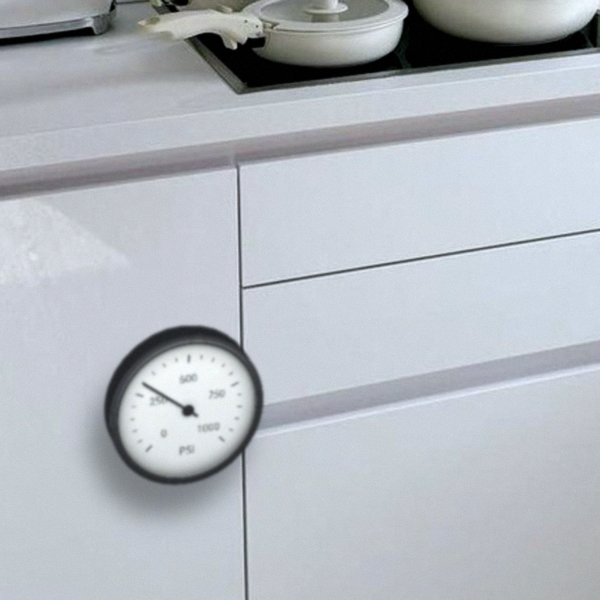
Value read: 300 psi
